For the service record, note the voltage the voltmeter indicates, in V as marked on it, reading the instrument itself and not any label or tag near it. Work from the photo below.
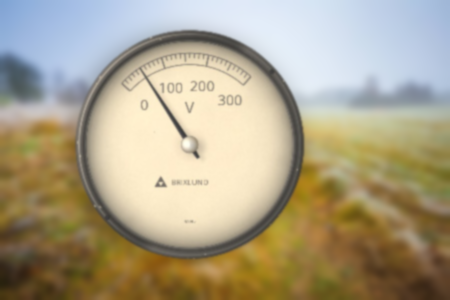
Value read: 50 V
